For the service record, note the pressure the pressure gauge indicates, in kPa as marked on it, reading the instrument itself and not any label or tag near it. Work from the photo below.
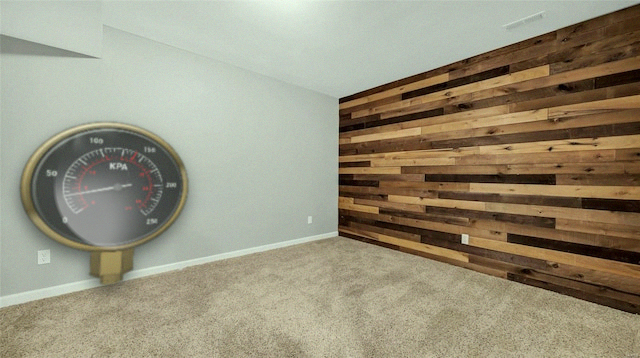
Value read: 25 kPa
